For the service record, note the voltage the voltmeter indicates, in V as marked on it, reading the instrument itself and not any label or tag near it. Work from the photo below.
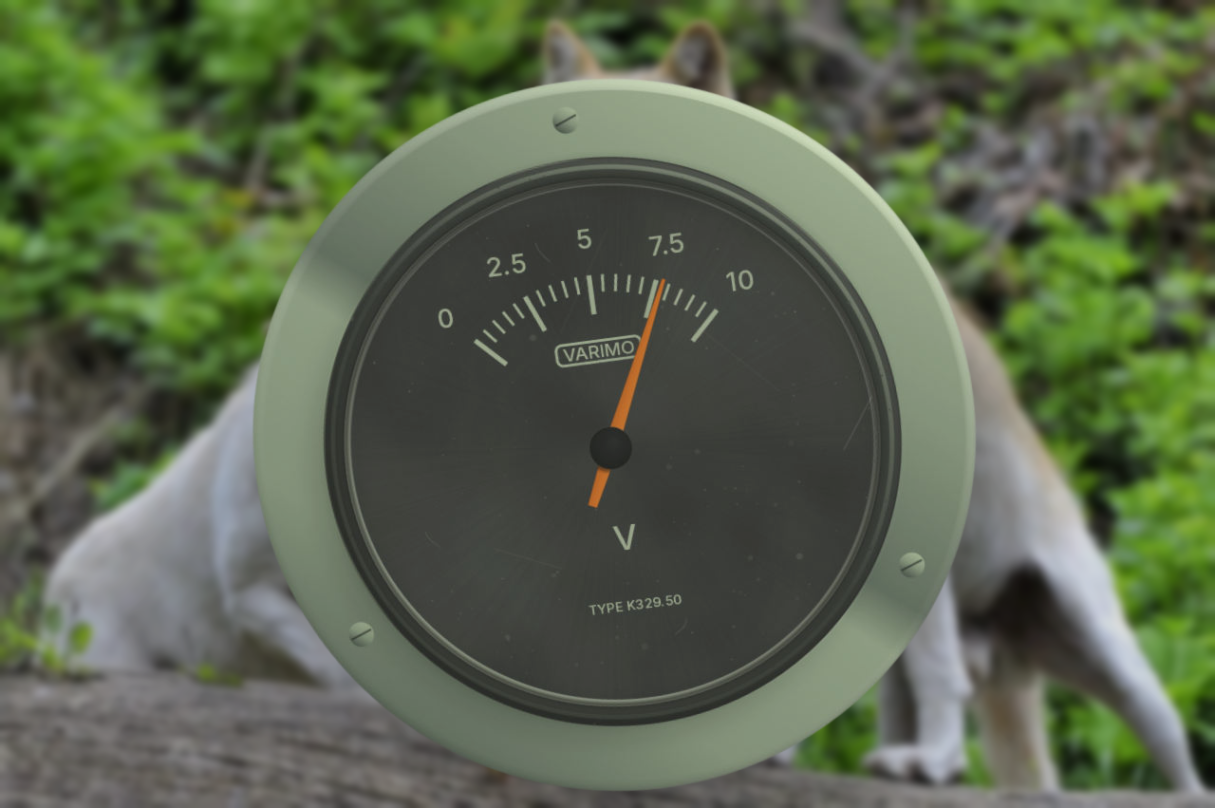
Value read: 7.75 V
